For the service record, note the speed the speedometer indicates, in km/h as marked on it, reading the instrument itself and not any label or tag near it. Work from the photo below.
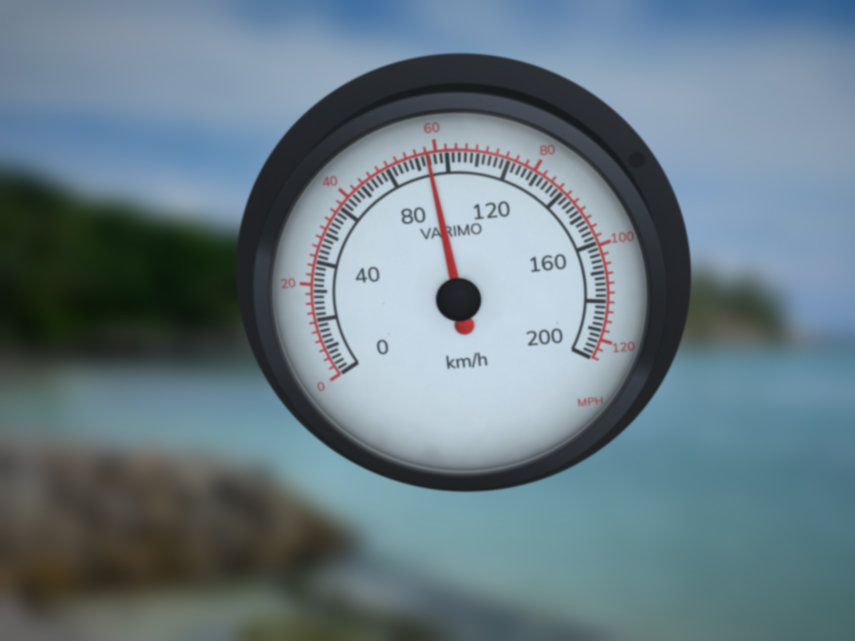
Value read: 94 km/h
